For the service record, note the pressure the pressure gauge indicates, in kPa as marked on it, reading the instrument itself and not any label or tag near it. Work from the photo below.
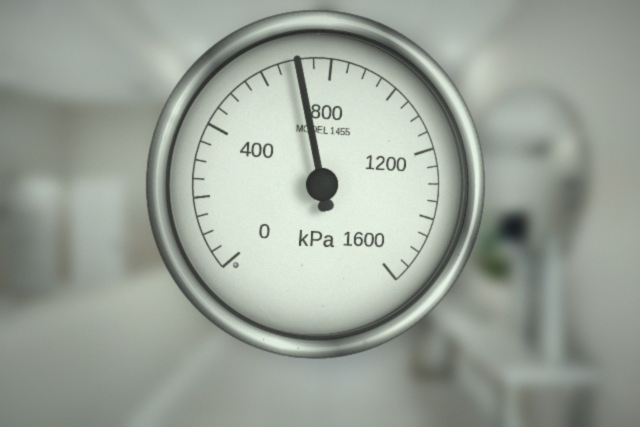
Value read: 700 kPa
